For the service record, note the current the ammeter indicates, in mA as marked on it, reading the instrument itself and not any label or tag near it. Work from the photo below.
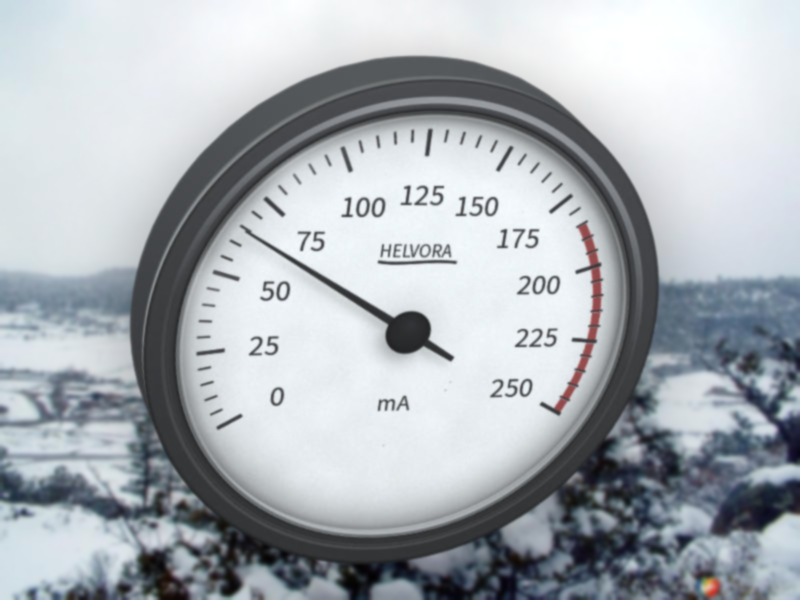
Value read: 65 mA
